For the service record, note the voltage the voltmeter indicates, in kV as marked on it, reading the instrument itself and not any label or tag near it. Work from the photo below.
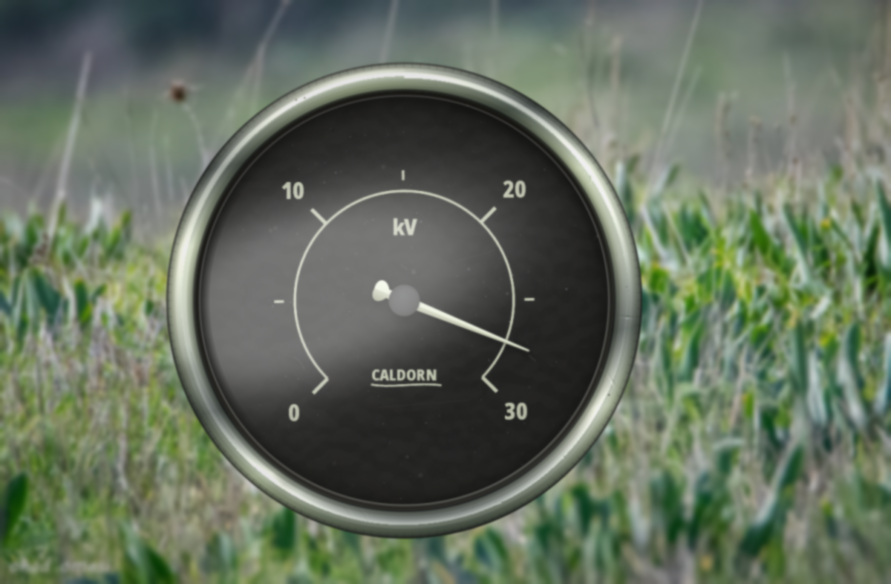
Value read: 27.5 kV
